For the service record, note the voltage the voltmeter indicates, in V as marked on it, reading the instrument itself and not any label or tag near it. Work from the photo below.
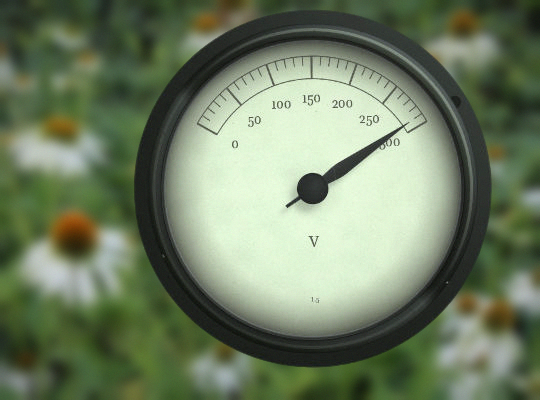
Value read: 290 V
